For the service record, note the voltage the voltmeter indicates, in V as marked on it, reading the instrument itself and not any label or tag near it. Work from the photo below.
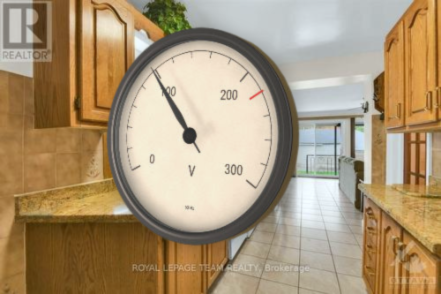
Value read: 100 V
